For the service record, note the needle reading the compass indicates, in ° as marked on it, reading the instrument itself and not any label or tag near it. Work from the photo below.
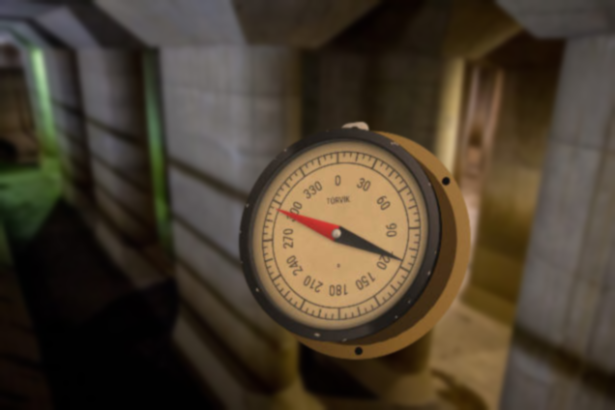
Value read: 295 °
